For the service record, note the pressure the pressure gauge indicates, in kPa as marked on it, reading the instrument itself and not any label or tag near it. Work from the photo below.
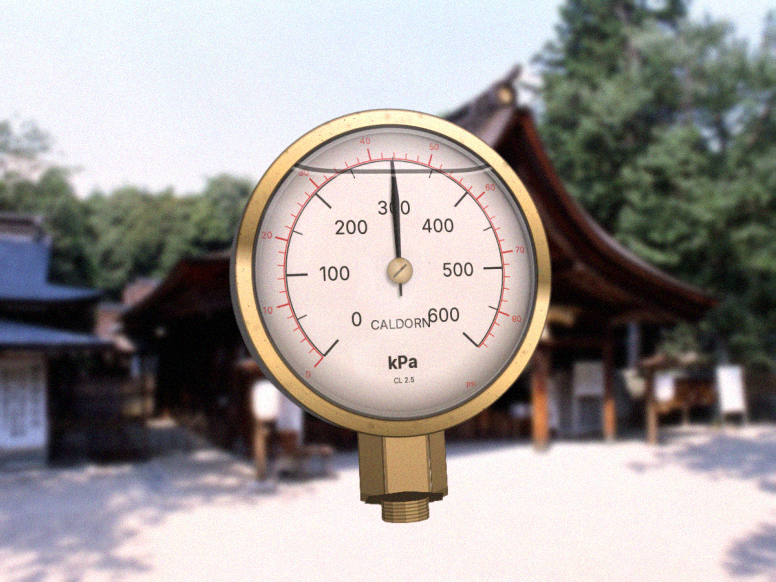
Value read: 300 kPa
